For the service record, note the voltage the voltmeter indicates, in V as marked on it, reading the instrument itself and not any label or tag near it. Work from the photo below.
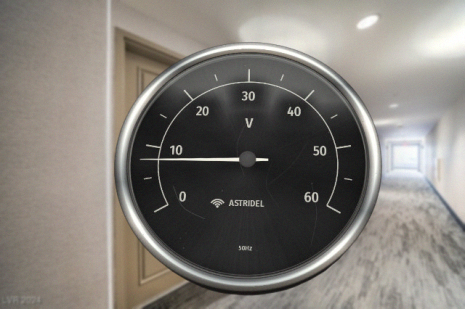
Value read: 7.5 V
